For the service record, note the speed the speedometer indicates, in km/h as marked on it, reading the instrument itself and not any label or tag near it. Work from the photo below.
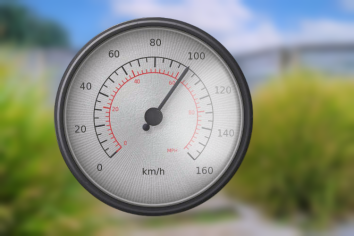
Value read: 100 km/h
